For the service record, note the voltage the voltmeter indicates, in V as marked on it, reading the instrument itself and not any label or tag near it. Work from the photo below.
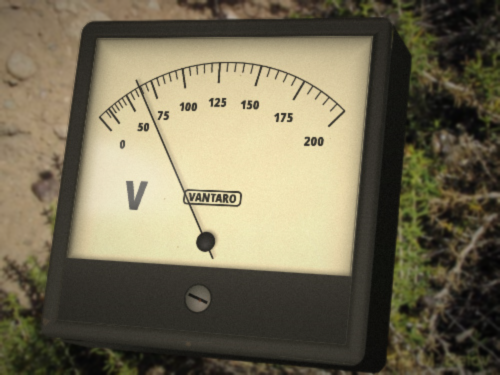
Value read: 65 V
